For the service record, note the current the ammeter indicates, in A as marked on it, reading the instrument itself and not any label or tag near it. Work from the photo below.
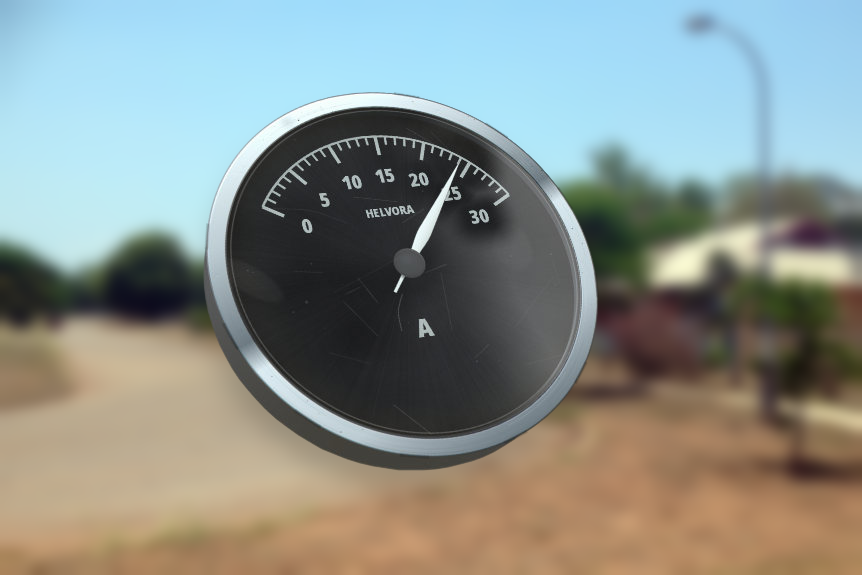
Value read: 24 A
